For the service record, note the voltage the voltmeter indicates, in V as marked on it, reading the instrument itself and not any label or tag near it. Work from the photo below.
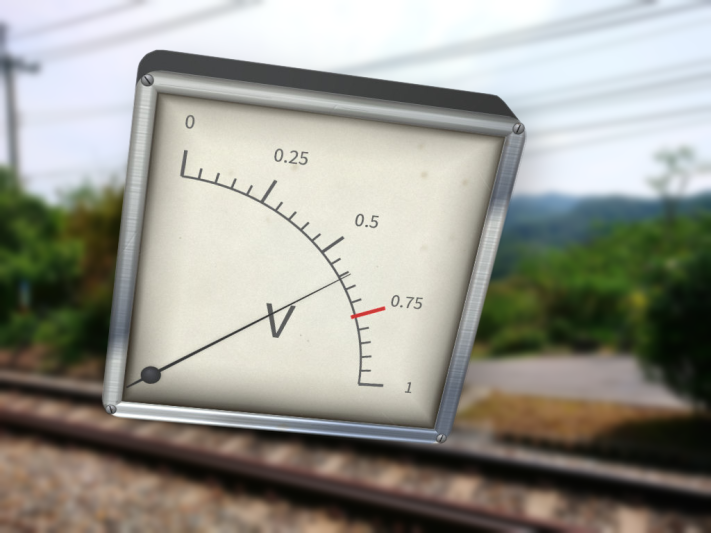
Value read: 0.6 V
